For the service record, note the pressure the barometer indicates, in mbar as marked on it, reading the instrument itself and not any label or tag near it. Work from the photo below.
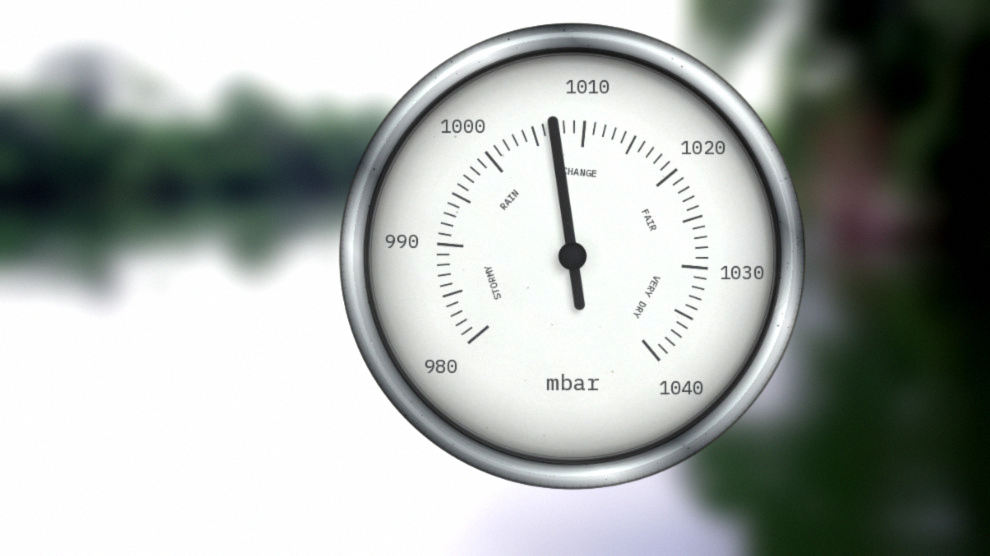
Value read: 1007 mbar
